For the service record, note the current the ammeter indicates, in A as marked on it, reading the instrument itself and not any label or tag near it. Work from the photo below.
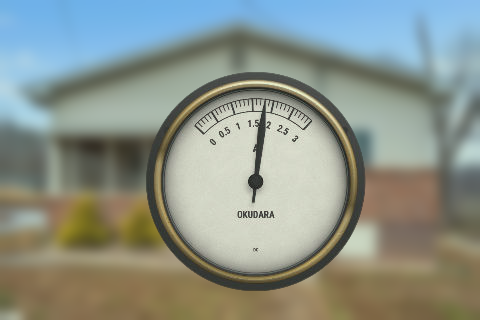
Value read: 1.8 A
